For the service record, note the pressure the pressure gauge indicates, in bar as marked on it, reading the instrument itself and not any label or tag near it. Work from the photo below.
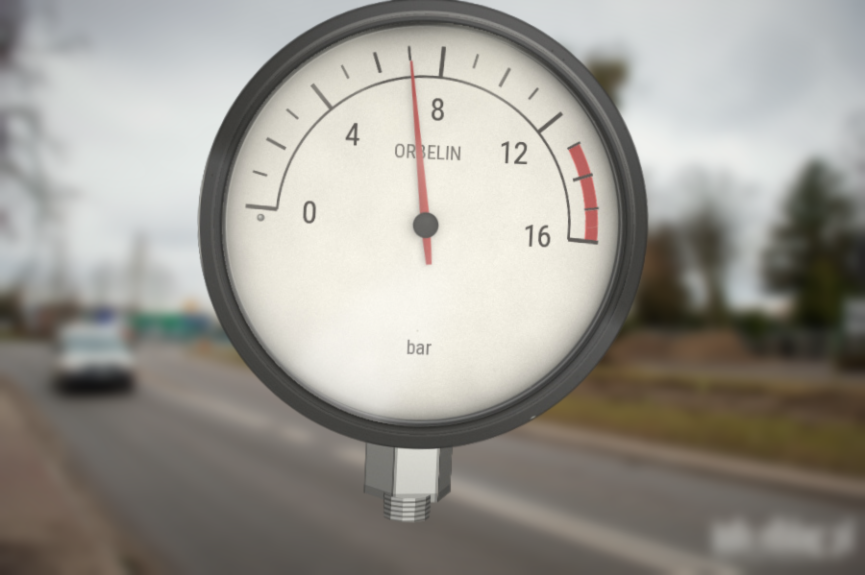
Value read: 7 bar
